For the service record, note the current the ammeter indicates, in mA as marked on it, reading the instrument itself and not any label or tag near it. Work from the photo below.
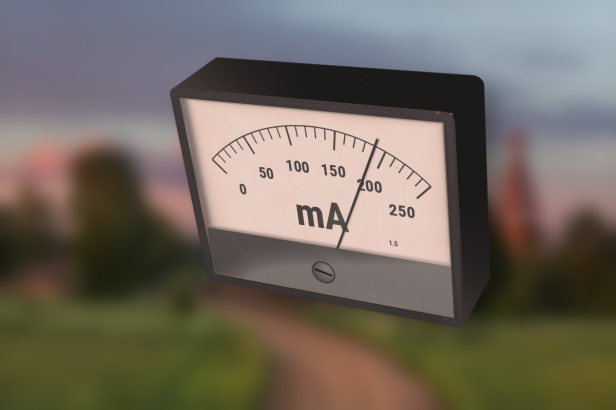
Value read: 190 mA
